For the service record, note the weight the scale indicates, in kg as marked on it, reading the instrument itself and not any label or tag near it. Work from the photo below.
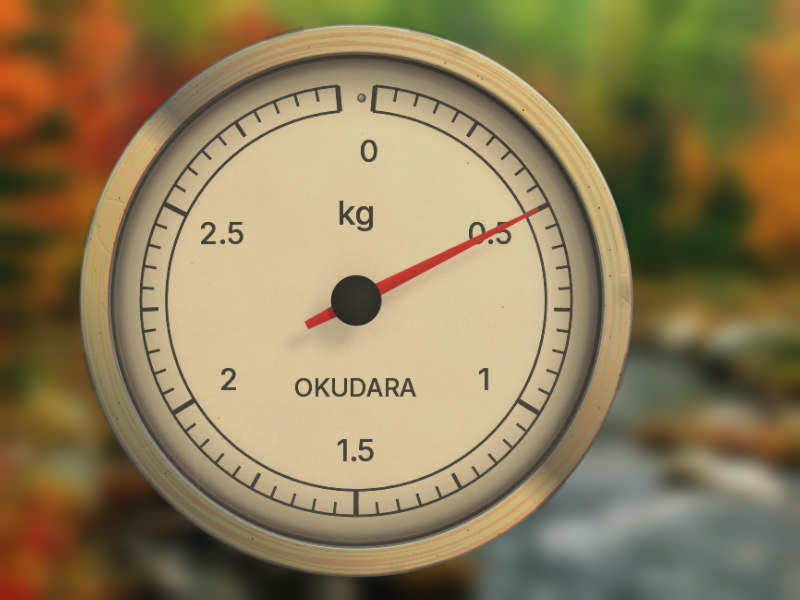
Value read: 0.5 kg
